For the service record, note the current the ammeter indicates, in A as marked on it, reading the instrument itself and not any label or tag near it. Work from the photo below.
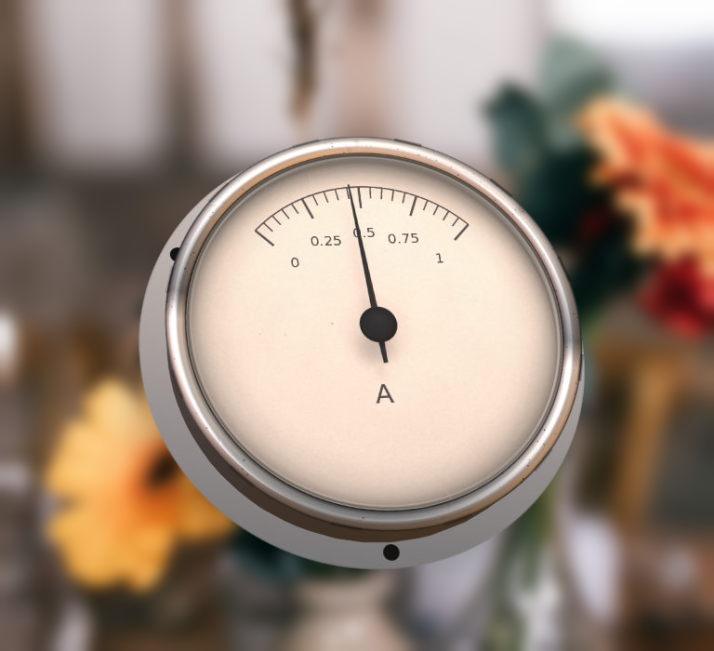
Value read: 0.45 A
